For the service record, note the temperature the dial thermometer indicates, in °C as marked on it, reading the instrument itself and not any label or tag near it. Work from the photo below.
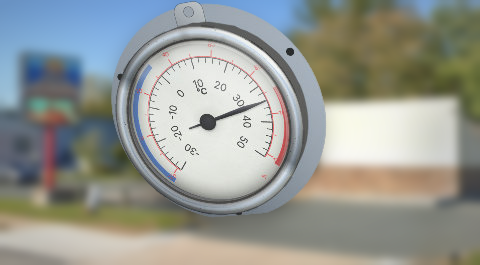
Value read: 34 °C
